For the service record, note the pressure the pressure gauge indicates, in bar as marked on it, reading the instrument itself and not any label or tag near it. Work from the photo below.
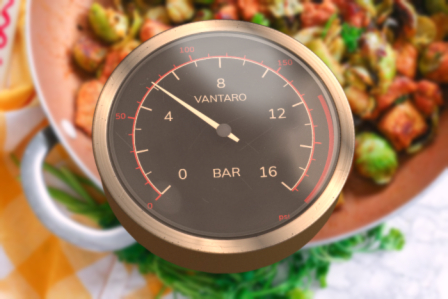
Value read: 5 bar
